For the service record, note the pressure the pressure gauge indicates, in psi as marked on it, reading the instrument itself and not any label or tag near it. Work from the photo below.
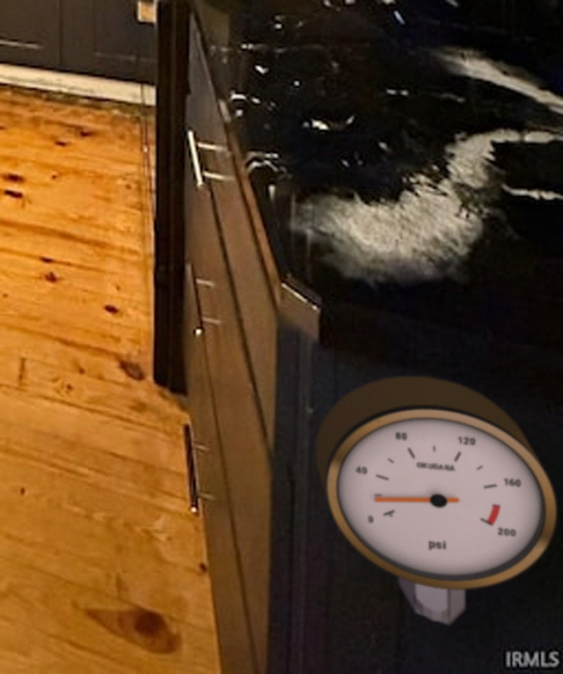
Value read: 20 psi
